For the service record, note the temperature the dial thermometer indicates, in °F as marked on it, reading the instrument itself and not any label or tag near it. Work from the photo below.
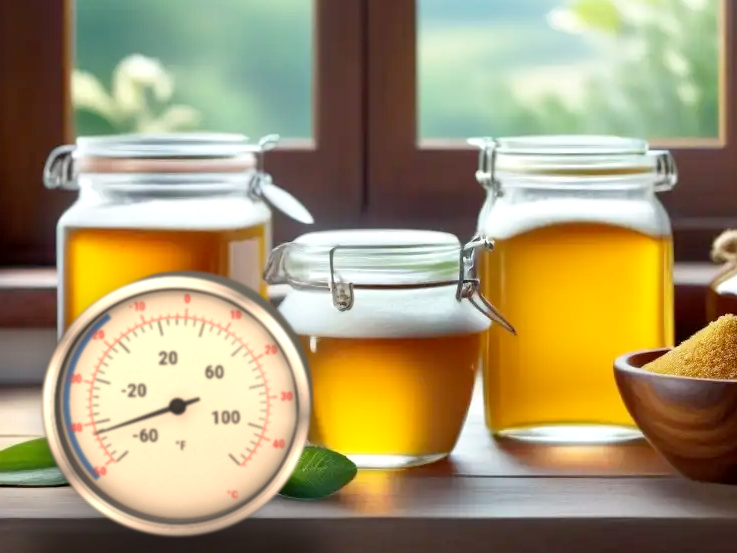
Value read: -44 °F
